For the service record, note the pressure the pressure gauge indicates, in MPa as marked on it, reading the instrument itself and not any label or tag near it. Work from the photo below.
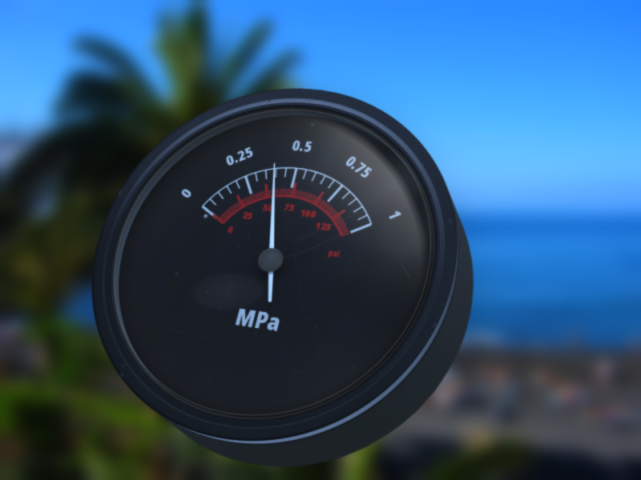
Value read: 0.4 MPa
